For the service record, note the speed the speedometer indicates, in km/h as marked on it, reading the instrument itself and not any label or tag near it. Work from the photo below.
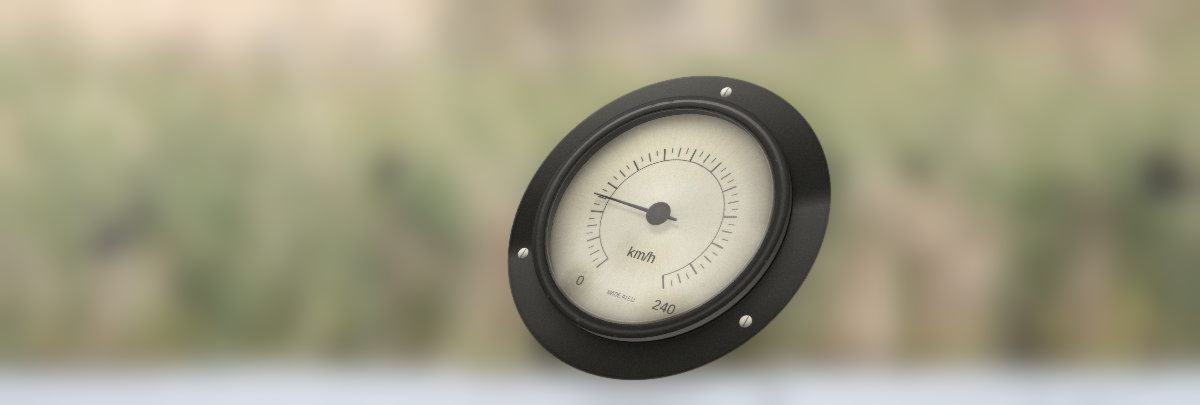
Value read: 50 km/h
